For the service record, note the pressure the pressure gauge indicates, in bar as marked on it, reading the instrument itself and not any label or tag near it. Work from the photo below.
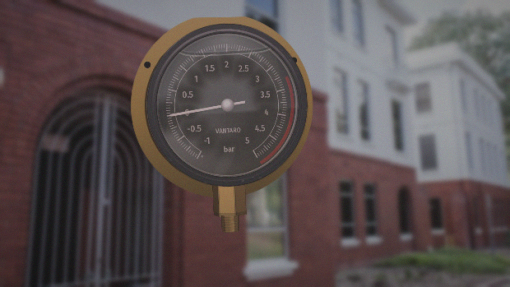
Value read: 0 bar
